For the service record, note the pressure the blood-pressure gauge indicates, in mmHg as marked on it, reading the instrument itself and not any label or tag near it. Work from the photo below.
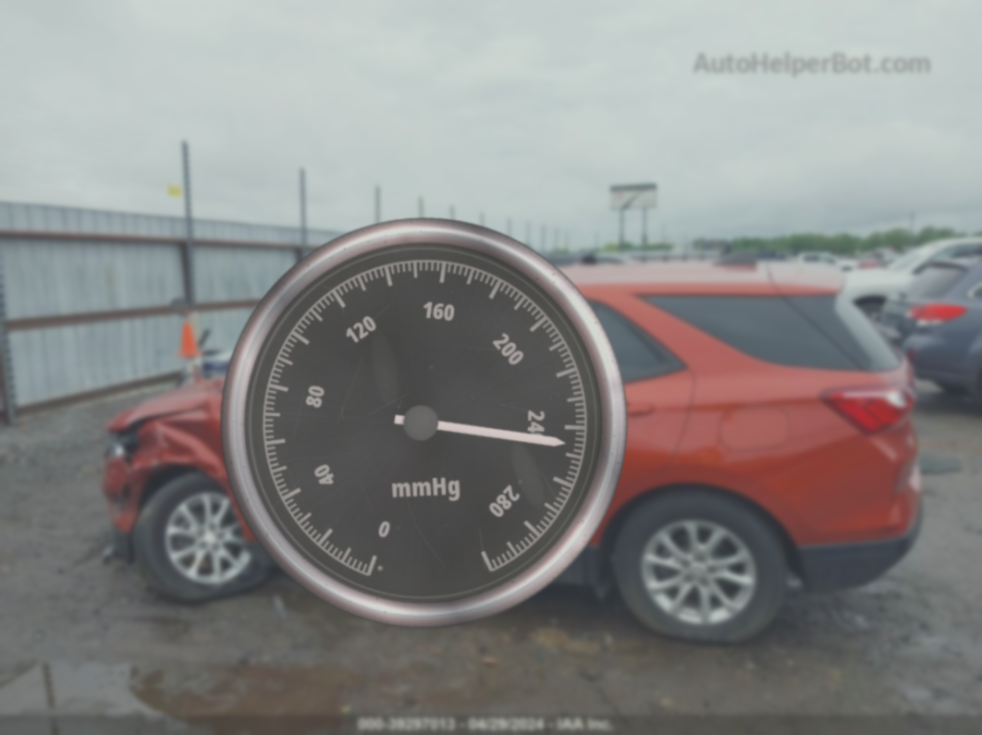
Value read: 246 mmHg
